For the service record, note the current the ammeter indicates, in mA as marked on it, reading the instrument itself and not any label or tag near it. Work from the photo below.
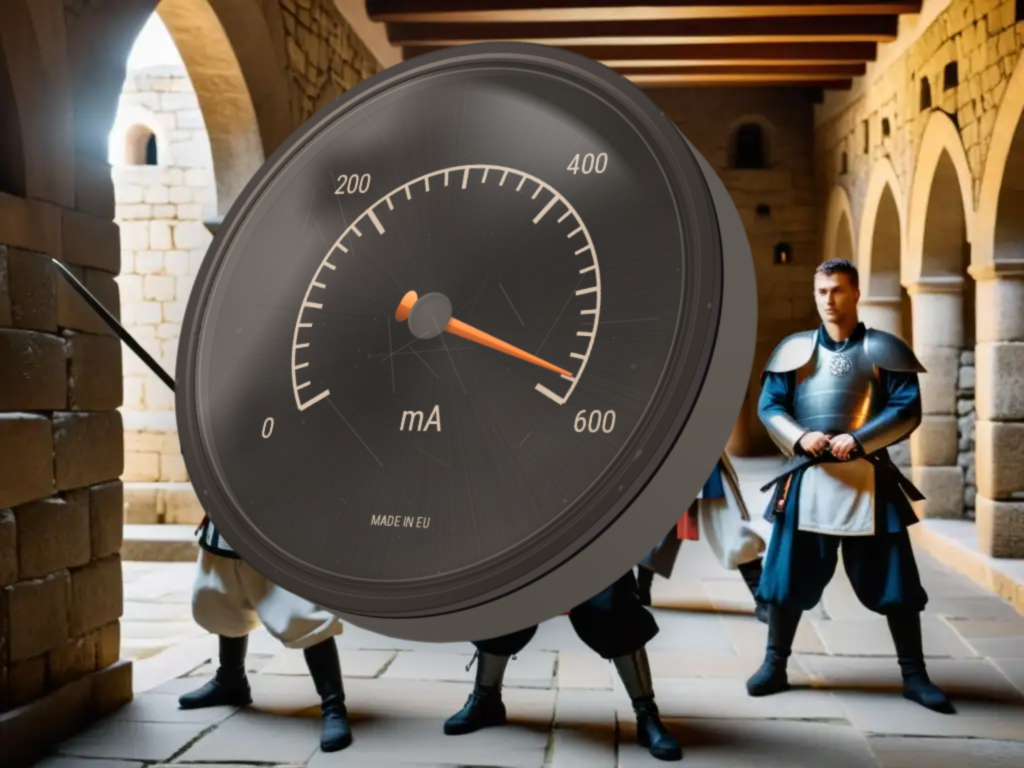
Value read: 580 mA
